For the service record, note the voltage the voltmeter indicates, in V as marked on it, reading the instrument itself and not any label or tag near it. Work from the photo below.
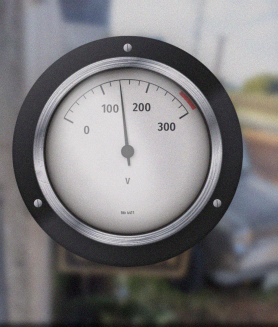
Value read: 140 V
